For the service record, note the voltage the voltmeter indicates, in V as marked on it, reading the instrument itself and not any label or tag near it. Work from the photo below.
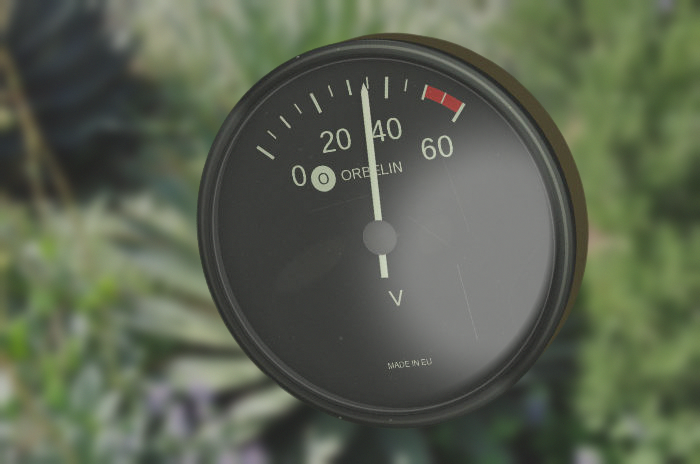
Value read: 35 V
